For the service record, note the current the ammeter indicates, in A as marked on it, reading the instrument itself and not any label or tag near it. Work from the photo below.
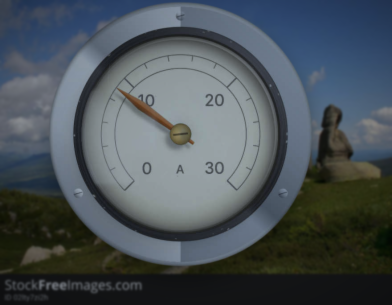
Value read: 9 A
